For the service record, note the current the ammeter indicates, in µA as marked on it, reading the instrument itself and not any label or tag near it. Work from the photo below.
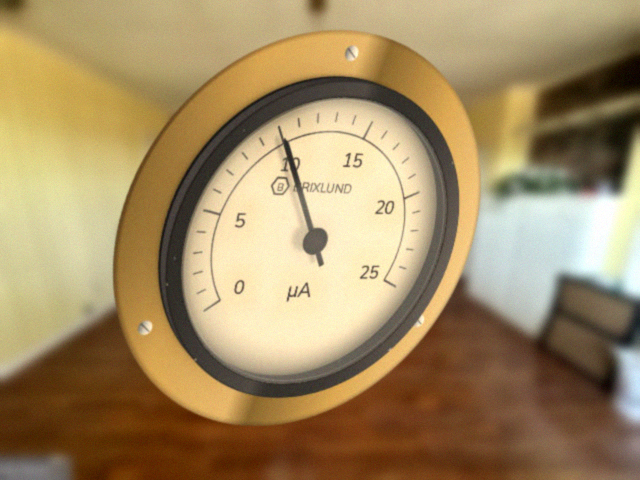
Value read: 10 µA
